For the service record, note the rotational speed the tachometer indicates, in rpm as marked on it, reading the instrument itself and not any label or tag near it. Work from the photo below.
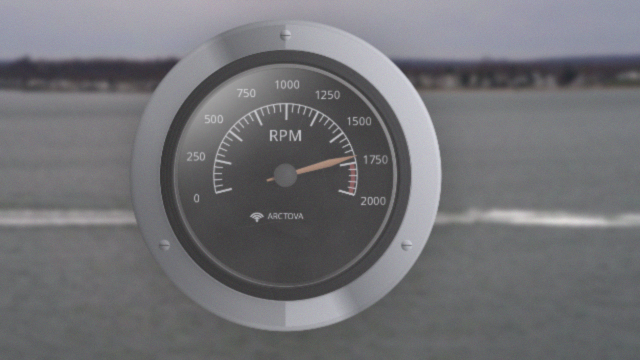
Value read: 1700 rpm
